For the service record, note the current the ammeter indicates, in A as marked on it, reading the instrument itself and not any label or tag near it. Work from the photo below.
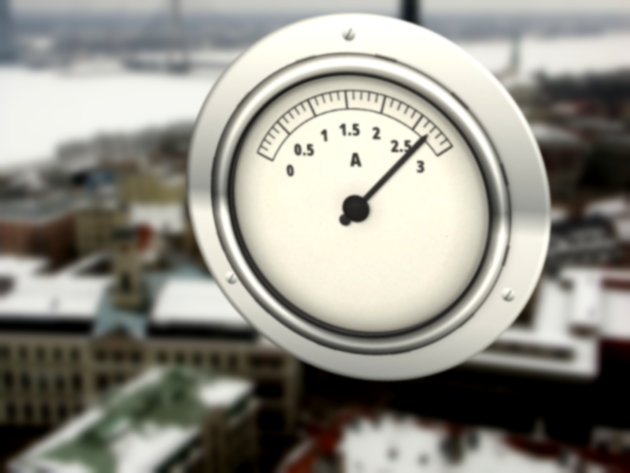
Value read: 2.7 A
